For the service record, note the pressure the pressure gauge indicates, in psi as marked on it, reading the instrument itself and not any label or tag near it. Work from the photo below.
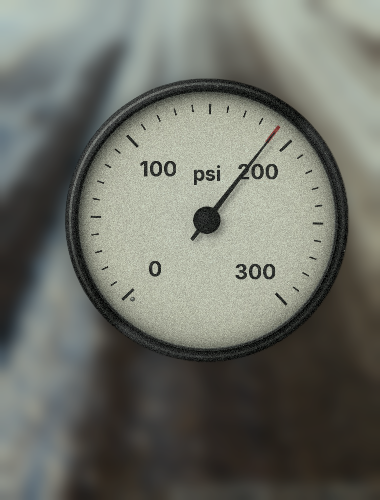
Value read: 190 psi
